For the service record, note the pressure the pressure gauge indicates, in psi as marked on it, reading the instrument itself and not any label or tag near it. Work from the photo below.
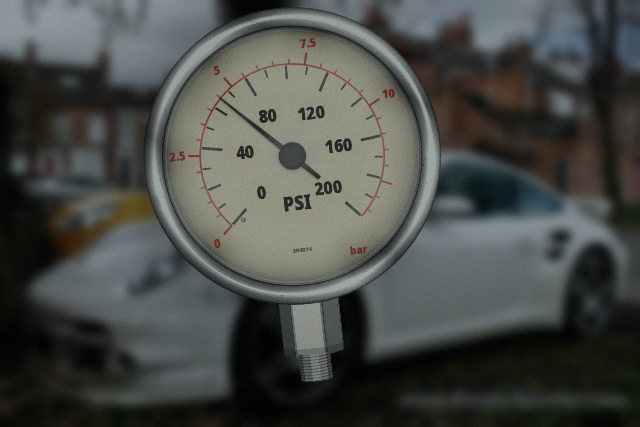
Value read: 65 psi
